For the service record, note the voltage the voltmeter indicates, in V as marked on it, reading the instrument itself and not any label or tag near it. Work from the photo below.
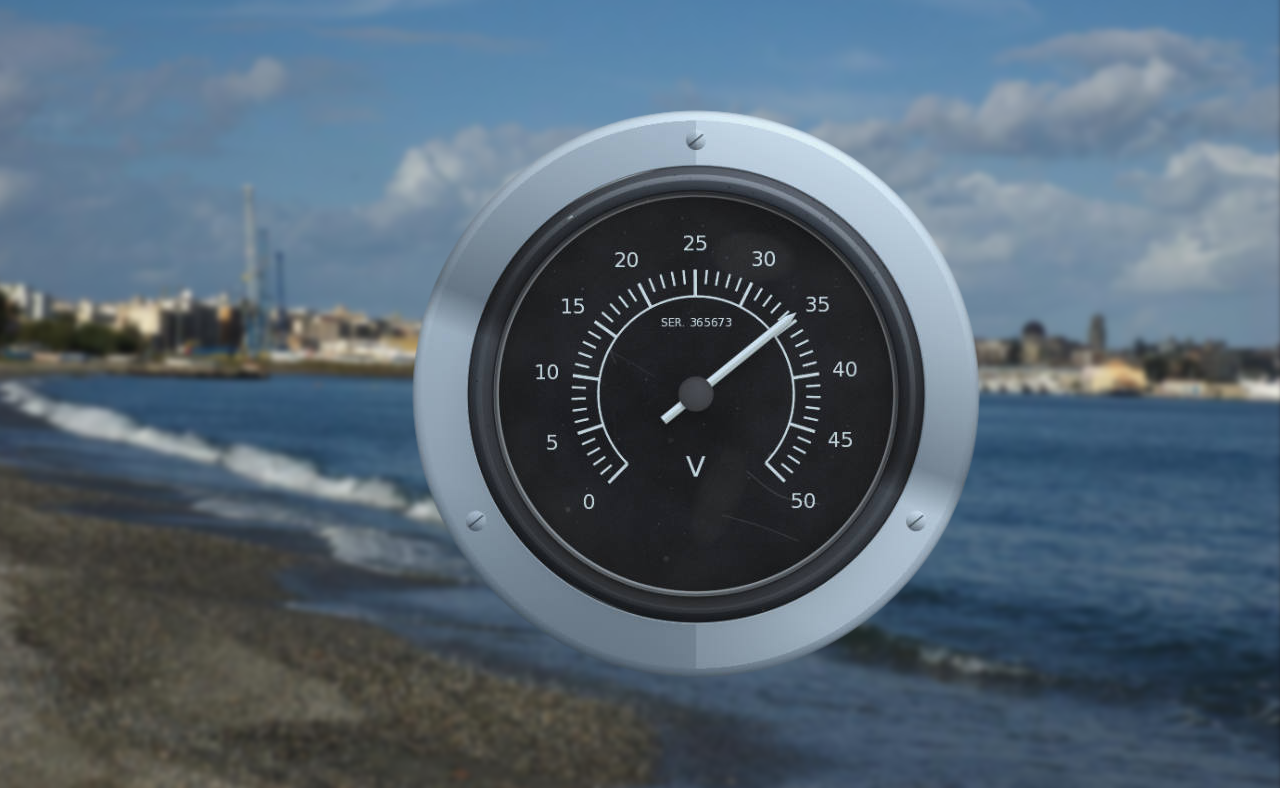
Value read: 34.5 V
